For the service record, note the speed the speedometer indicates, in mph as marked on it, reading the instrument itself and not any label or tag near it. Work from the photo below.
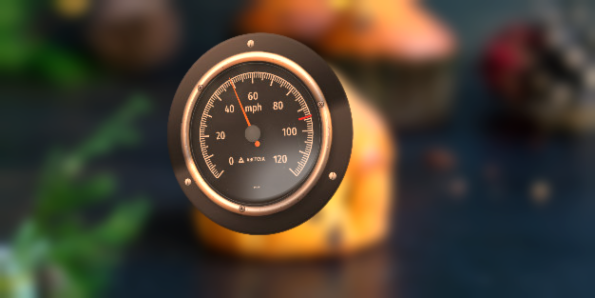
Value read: 50 mph
